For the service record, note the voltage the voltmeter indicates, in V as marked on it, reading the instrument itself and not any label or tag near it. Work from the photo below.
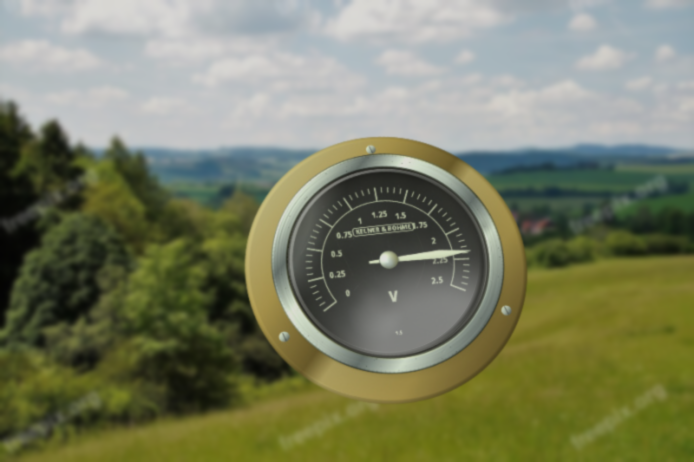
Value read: 2.2 V
